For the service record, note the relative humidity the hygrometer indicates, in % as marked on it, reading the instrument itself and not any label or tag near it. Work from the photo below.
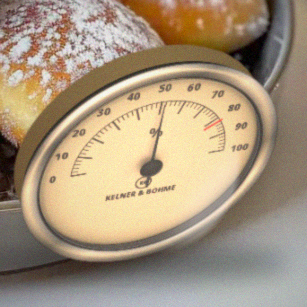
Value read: 50 %
